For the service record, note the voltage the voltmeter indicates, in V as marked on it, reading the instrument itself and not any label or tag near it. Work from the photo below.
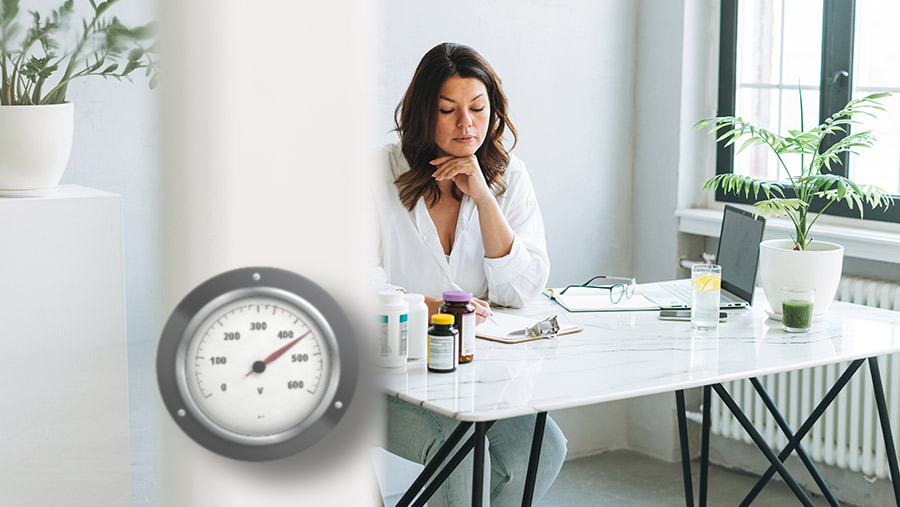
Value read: 440 V
